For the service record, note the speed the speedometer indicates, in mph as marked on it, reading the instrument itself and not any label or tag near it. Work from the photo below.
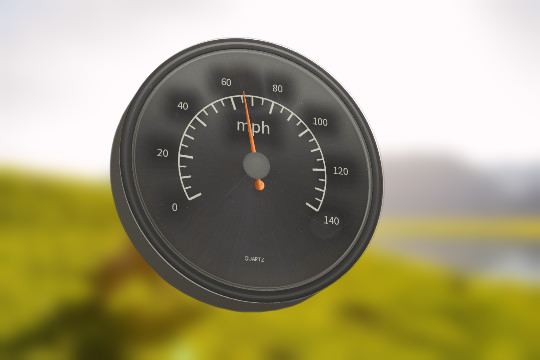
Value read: 65 mph
